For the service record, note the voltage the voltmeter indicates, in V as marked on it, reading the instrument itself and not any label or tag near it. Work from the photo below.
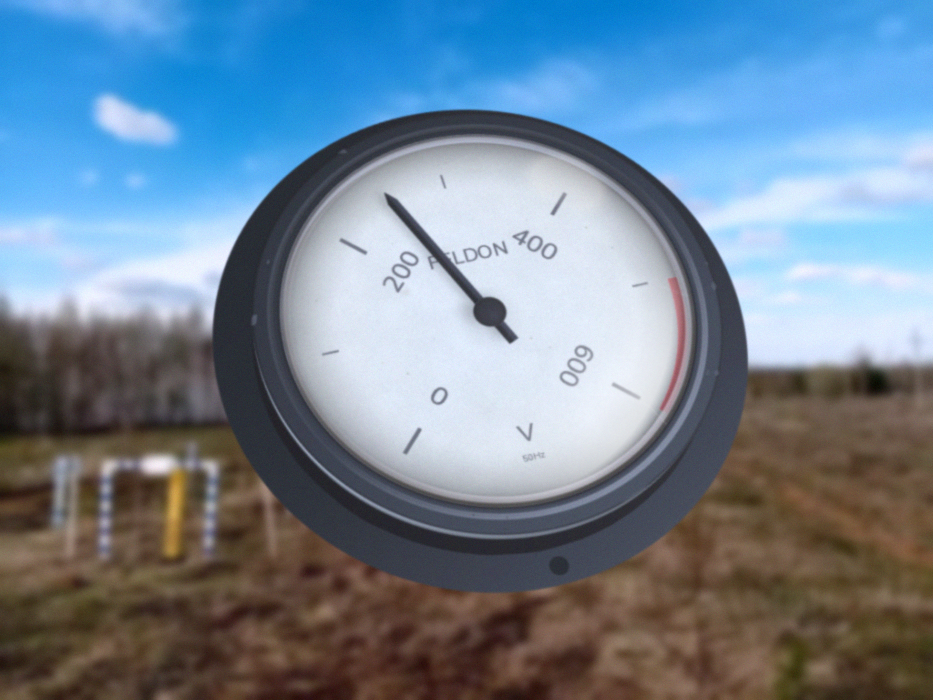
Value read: 250 V
